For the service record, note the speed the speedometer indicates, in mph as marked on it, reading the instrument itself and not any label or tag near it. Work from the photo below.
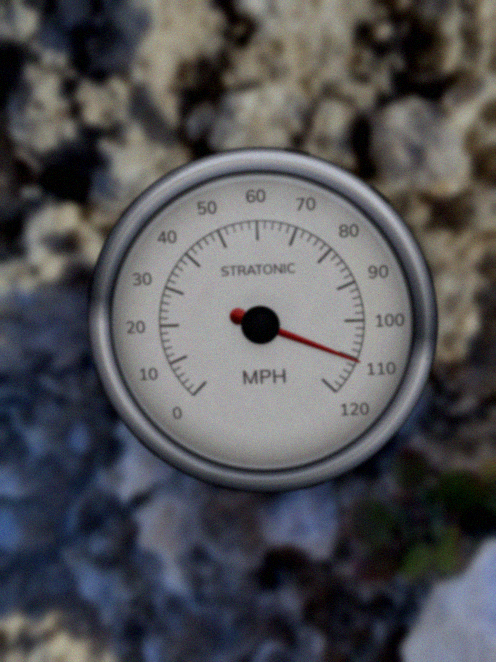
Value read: 110 mph
